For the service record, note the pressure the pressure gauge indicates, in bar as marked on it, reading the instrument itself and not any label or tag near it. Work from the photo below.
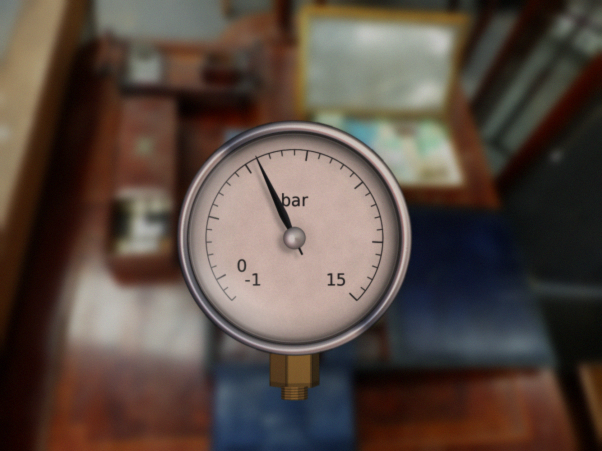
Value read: 5.5 bar
